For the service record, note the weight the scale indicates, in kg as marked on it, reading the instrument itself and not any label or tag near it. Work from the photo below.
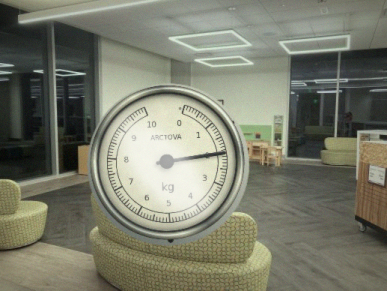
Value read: 2 kg
